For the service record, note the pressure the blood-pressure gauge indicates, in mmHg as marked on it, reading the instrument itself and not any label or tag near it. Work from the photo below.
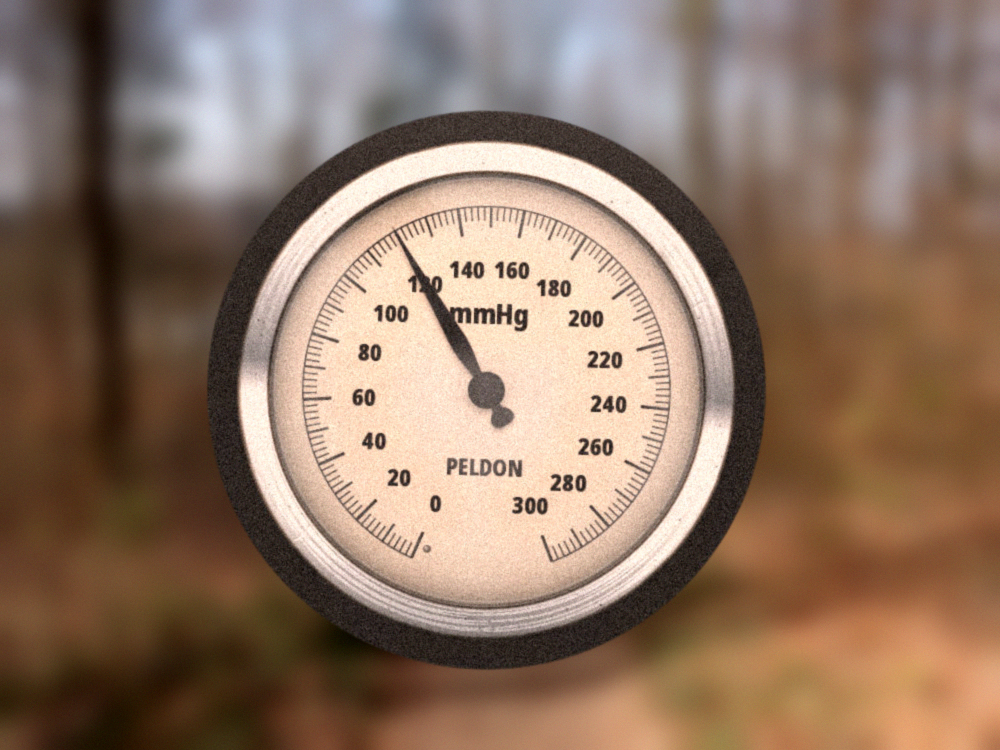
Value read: 120 mmHg
